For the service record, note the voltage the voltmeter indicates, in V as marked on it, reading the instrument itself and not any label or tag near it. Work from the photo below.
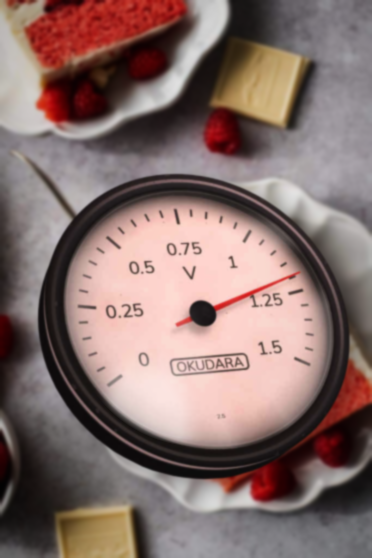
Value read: 1.2 V
